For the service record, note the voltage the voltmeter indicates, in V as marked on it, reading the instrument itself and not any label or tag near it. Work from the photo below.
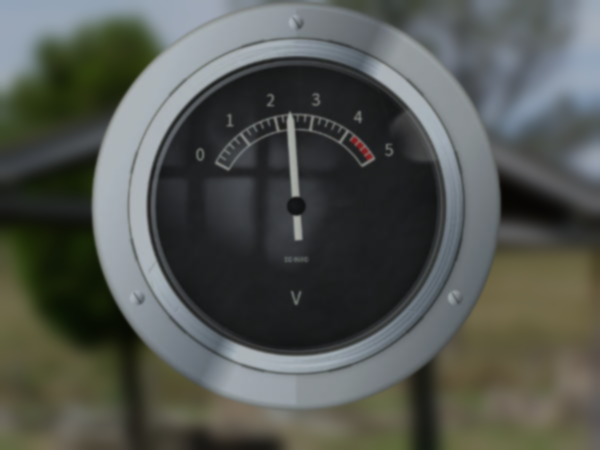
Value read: 2.4 V
